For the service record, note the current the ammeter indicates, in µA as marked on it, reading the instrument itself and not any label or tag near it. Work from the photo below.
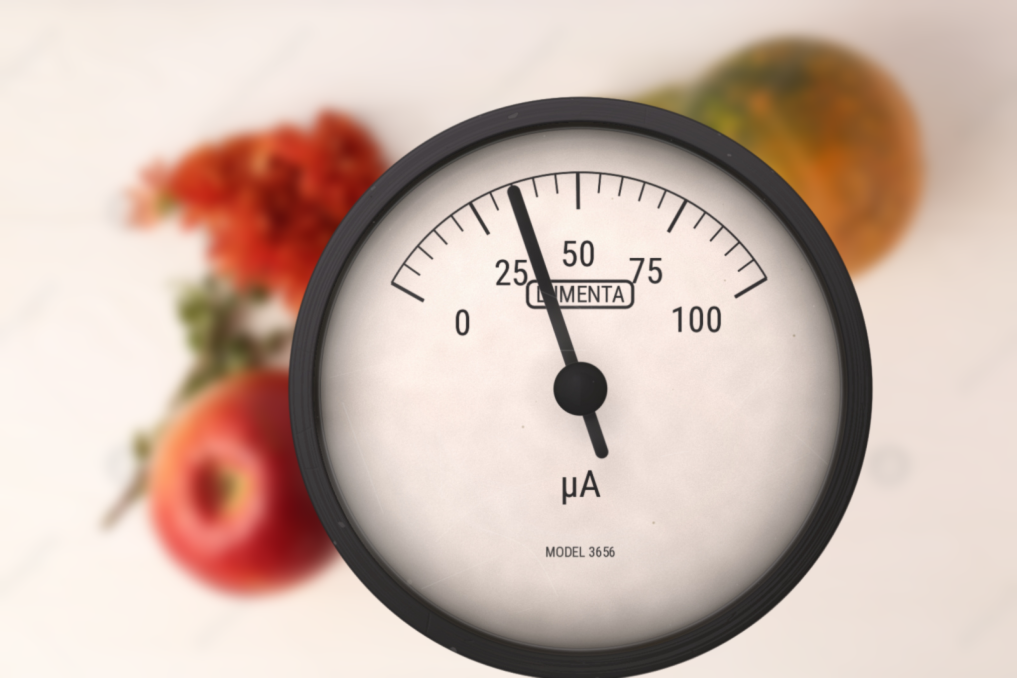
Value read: 35 µA
